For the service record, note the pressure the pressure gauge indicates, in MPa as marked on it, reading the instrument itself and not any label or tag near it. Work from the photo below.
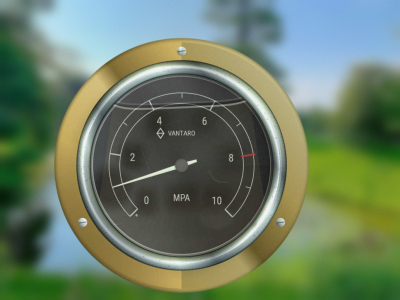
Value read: 1 MPa
